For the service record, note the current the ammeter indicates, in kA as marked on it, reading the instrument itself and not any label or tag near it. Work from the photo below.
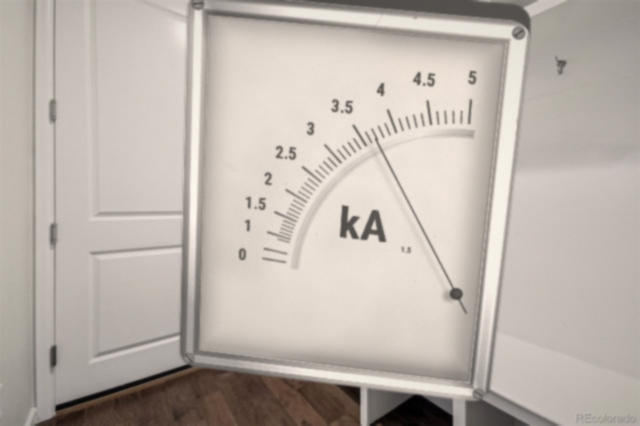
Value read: 3.7 kA
